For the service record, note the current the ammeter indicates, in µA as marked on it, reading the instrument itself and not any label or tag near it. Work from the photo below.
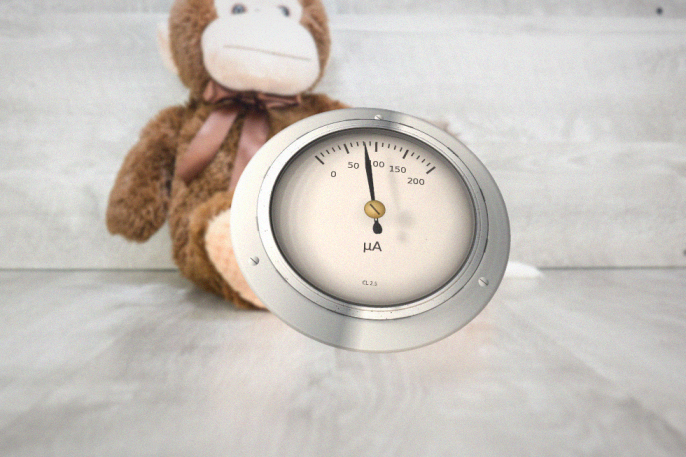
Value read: 80 µA
